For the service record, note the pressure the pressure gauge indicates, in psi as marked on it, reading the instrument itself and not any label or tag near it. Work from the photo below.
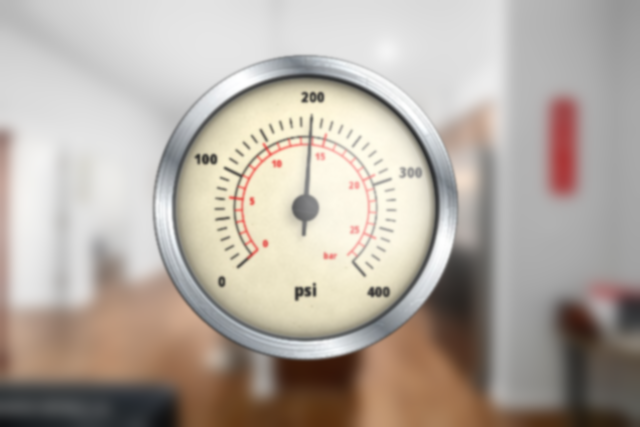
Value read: 200 psi
